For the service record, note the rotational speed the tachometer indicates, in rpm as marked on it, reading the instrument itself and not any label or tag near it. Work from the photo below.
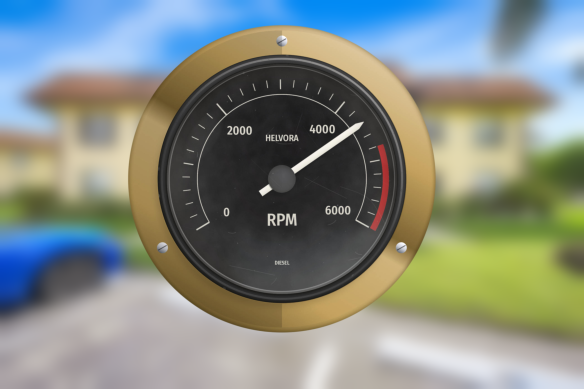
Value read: 4400 rpm
